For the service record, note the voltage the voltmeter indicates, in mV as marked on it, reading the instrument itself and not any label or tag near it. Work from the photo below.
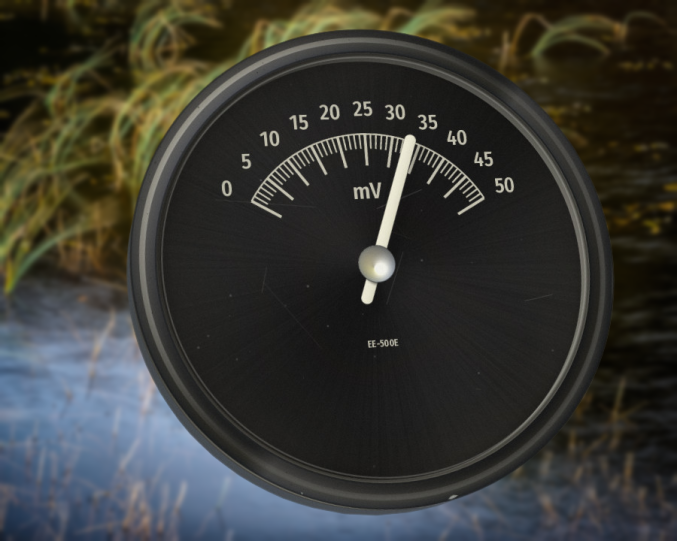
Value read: 33 mV
